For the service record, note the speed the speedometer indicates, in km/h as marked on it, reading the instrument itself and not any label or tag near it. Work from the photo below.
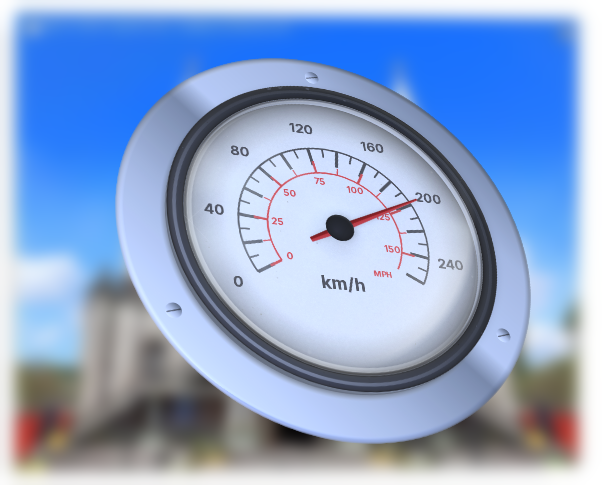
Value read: 200 km/h
